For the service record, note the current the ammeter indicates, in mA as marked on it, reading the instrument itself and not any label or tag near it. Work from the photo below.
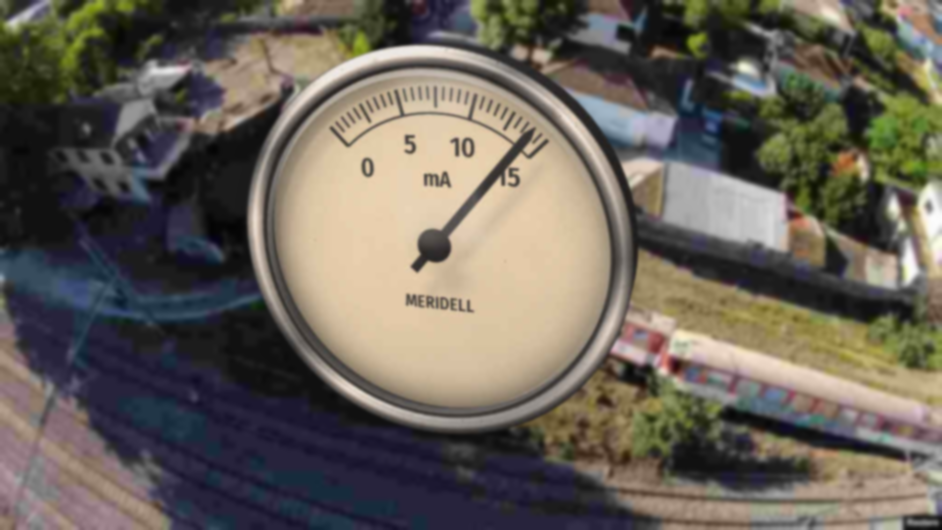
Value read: 14 mA
